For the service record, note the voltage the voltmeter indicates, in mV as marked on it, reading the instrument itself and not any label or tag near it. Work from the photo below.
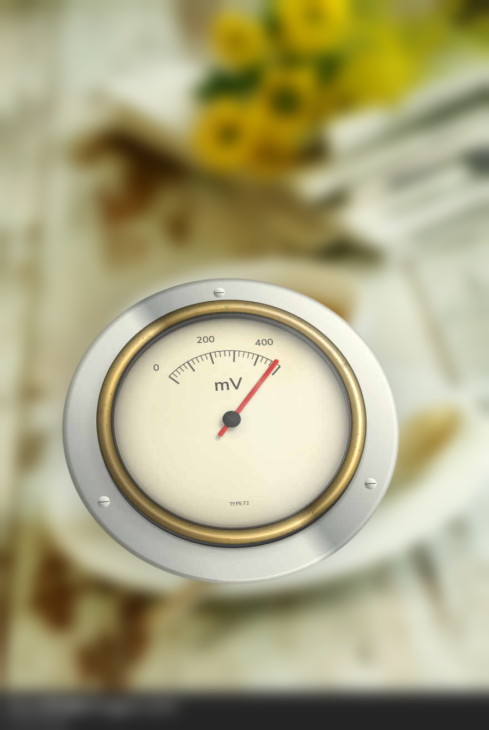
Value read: 480 mV
